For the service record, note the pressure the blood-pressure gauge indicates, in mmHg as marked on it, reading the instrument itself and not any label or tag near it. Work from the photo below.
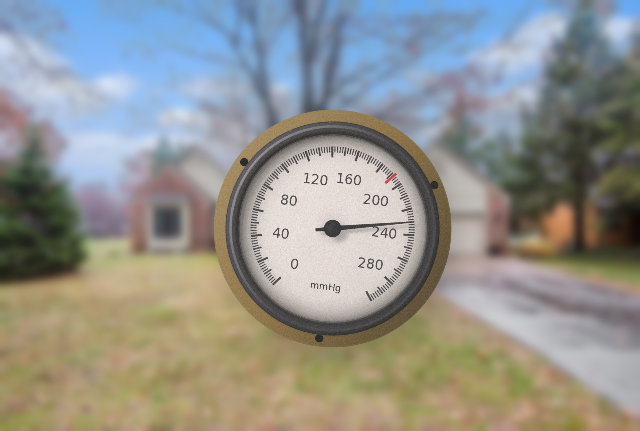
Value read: 230 mmHg
